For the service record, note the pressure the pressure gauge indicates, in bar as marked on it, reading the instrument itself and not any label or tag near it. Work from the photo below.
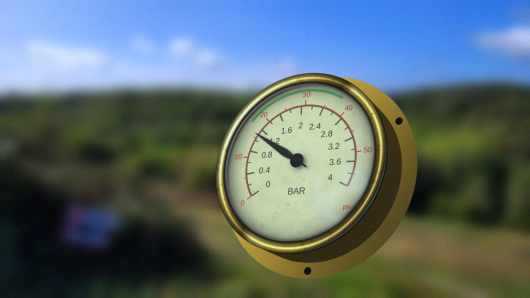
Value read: 1.1 bar
